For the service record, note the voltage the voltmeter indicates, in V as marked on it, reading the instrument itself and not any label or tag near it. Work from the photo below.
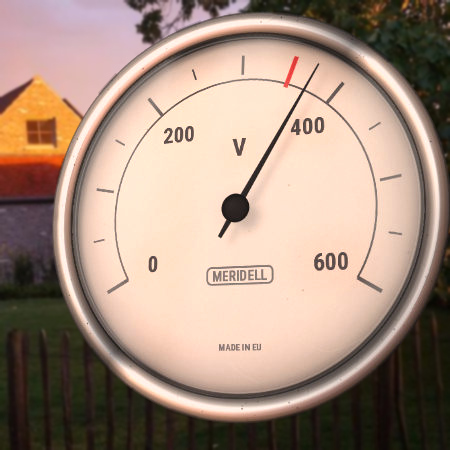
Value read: 375 V
